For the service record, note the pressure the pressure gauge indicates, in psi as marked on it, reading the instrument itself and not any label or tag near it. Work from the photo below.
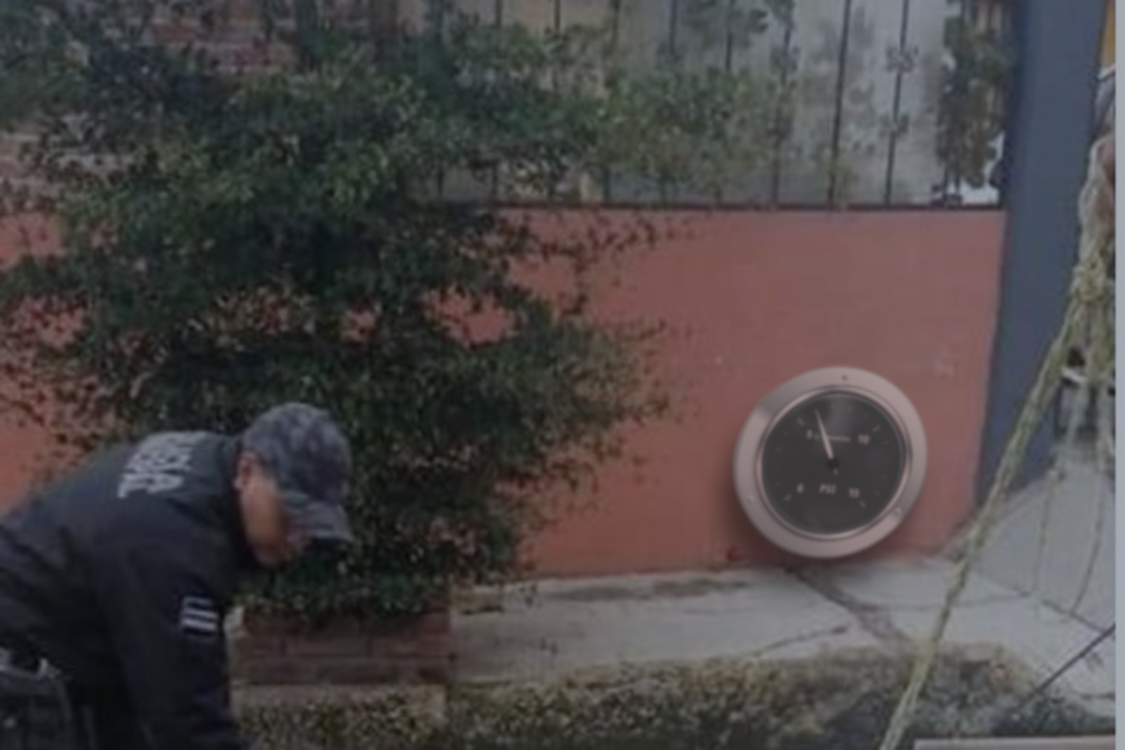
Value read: 6 psi
